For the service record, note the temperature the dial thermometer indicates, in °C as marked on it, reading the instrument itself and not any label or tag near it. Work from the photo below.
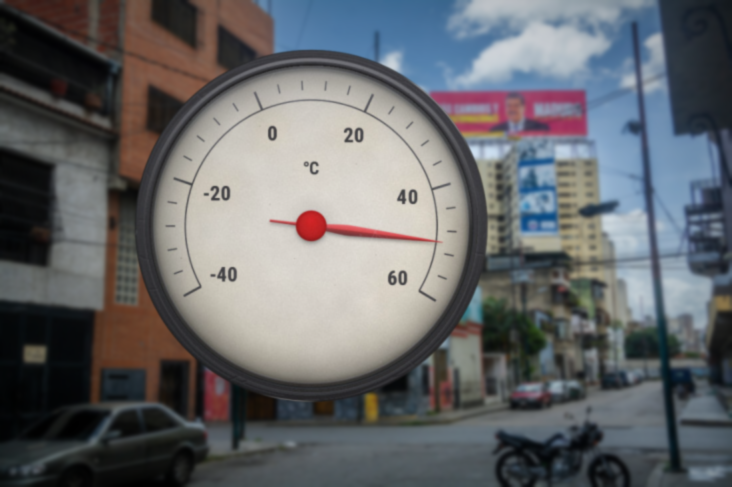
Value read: 50 °C
